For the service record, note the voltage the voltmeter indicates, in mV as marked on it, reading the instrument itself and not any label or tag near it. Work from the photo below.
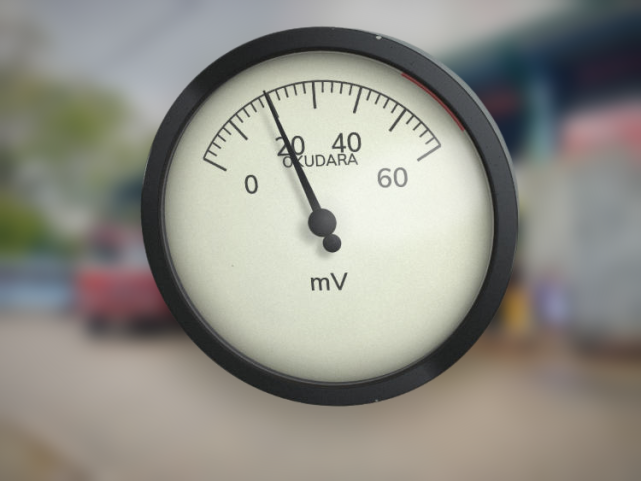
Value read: 20 mV
